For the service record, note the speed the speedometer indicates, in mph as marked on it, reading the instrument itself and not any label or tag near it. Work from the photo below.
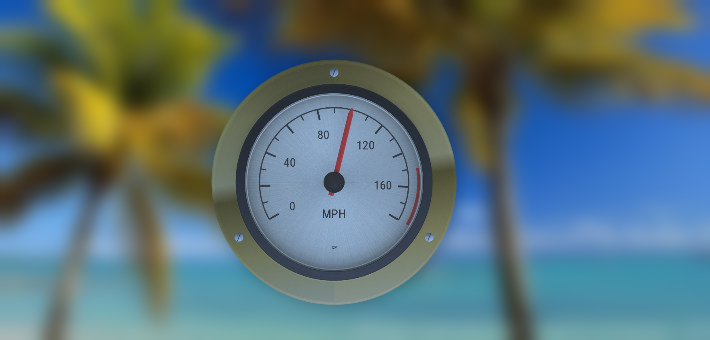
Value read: 100 mph
